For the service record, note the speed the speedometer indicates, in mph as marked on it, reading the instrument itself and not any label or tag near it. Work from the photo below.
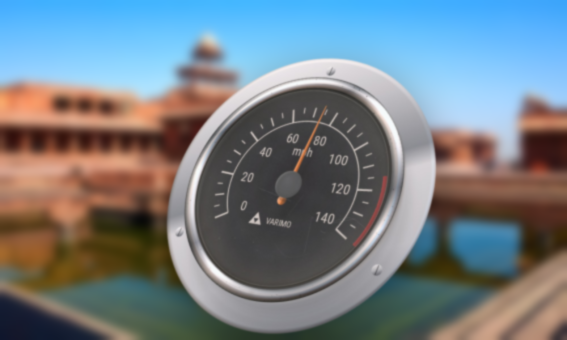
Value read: 75 mph
